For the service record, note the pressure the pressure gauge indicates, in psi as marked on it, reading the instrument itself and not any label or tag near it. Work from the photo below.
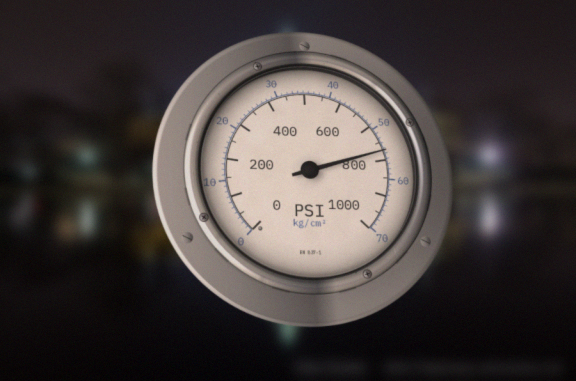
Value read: 775 psi
